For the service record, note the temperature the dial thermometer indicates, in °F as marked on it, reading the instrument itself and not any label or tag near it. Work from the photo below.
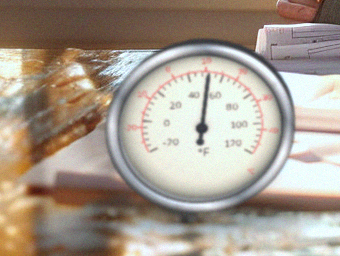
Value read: 52 °F
